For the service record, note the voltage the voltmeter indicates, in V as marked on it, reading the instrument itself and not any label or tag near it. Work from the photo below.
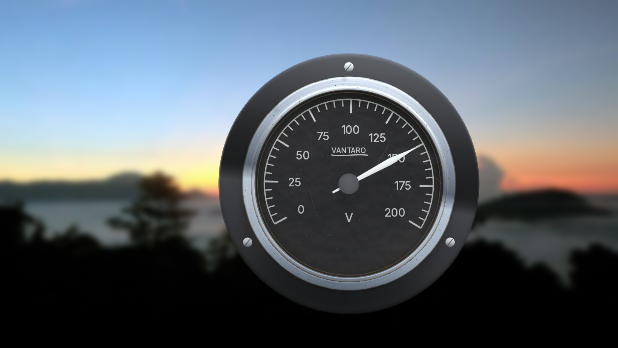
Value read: 150 V
